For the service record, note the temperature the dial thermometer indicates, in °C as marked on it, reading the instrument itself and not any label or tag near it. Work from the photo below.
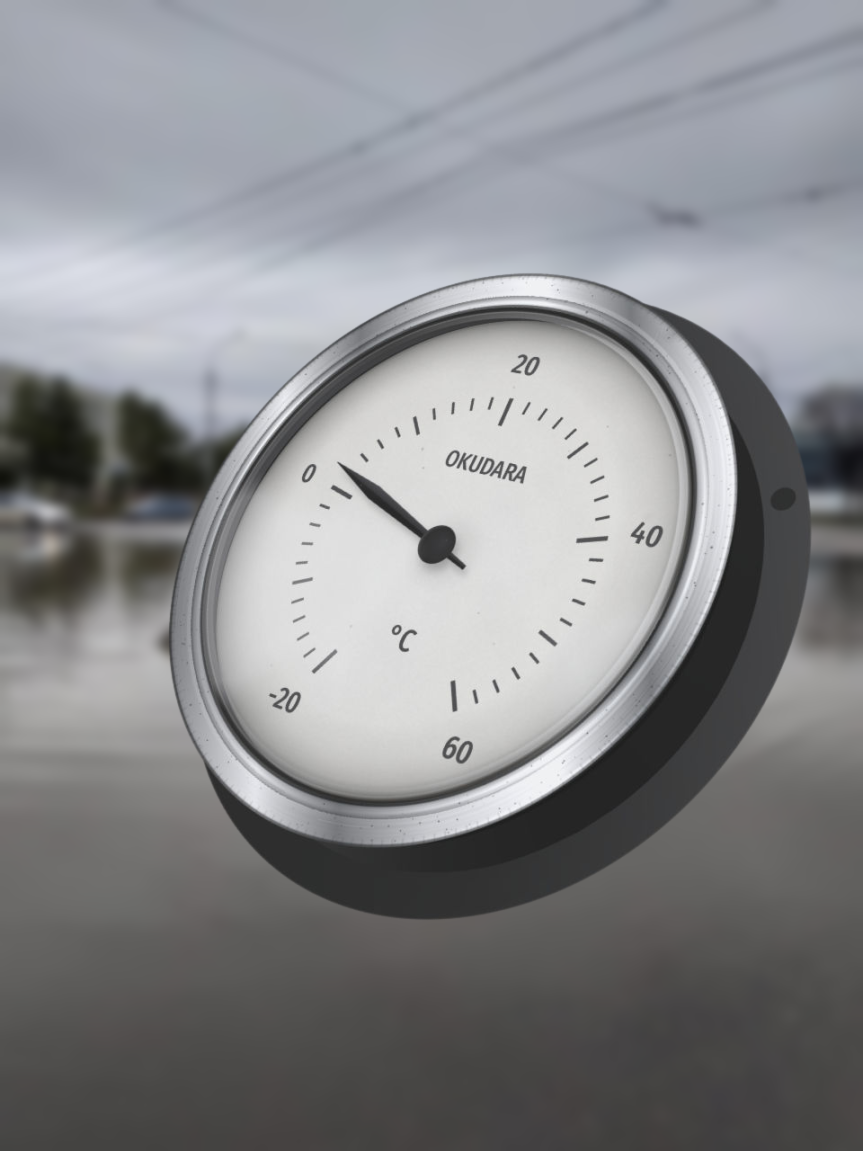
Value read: 2 °C
